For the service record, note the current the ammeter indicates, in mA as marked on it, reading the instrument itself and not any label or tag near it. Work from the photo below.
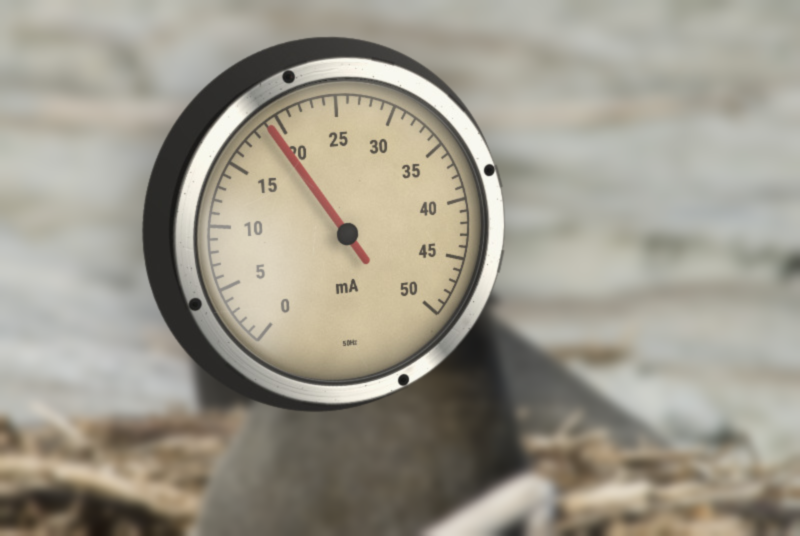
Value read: 19 mA
